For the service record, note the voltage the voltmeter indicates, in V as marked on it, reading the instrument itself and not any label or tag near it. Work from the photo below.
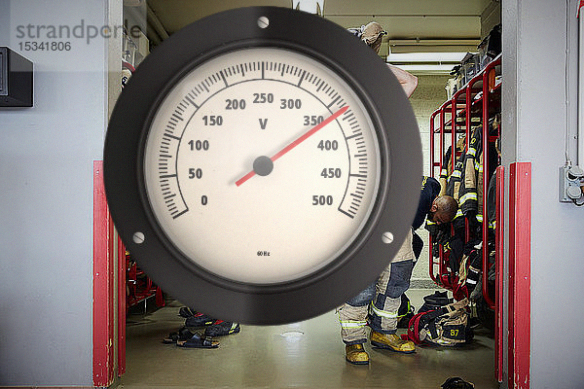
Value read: 365 V
